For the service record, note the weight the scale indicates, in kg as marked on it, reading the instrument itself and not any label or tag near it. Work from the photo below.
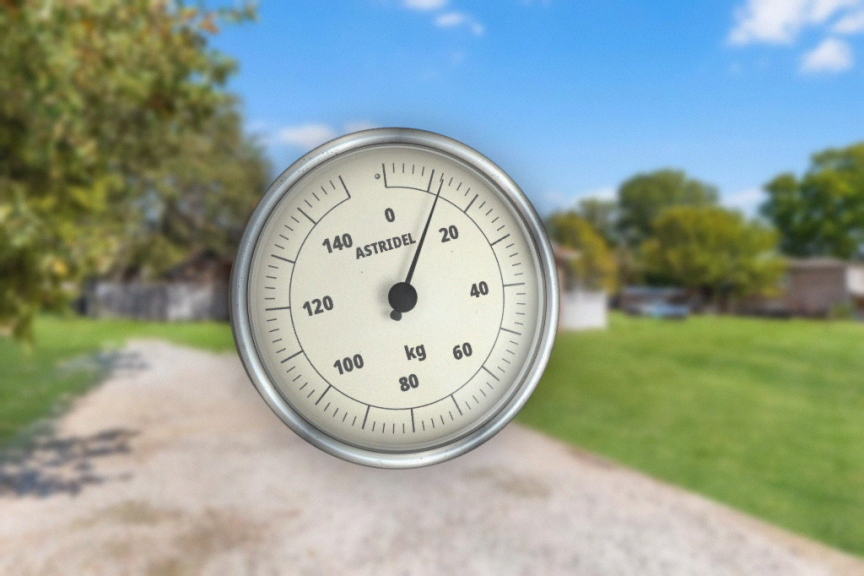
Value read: 12 kg
